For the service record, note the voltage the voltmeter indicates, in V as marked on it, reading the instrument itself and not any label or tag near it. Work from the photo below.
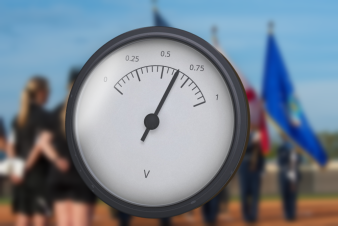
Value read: 0.65 V
